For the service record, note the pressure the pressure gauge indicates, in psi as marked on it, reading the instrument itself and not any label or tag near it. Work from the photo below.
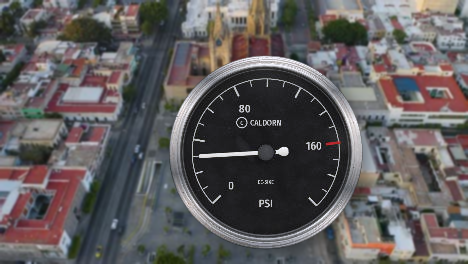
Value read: 30 psi
